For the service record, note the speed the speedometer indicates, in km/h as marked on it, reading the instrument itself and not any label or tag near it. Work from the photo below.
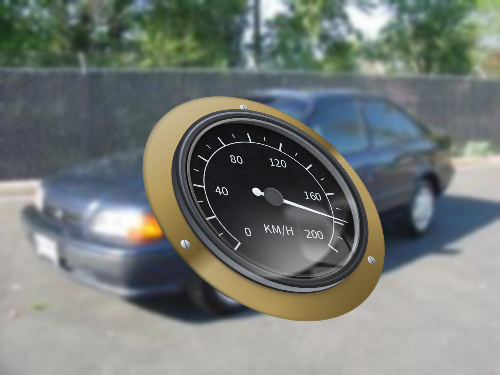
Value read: 180 km/h
